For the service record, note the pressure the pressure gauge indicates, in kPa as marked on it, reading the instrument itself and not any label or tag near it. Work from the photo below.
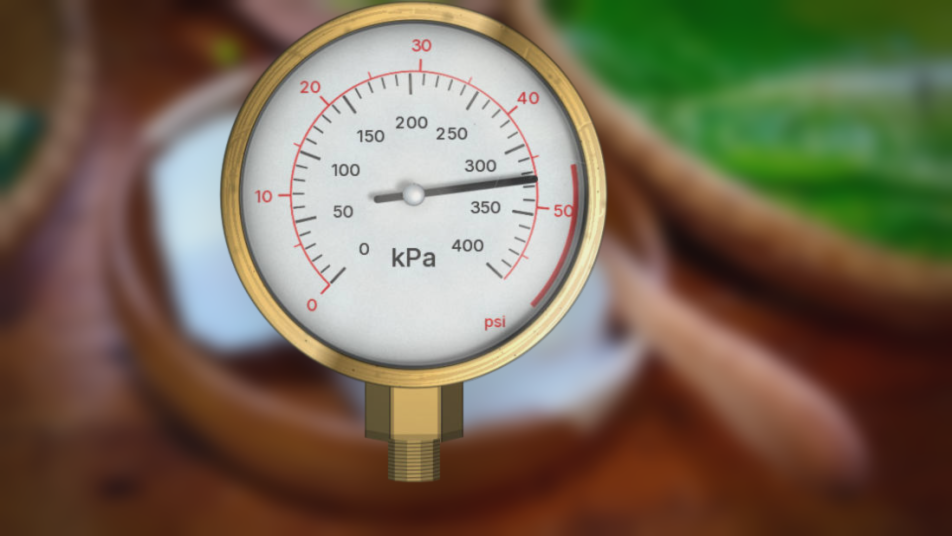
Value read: 325 kPa
